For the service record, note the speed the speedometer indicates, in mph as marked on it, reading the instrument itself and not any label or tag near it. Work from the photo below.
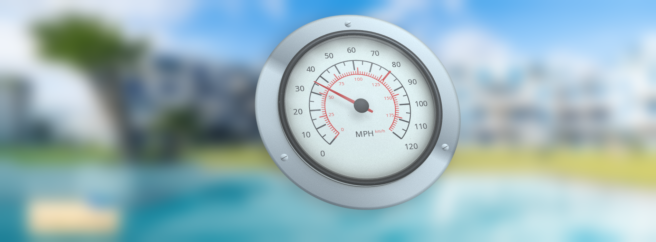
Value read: 35 mph
